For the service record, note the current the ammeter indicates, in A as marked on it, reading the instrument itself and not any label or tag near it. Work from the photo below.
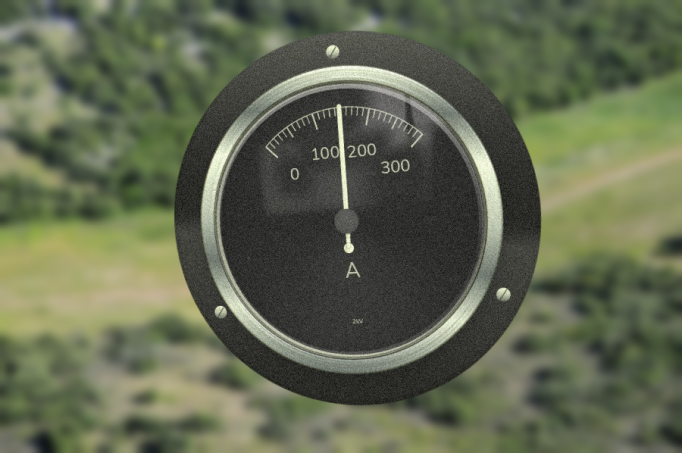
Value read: 150 A
